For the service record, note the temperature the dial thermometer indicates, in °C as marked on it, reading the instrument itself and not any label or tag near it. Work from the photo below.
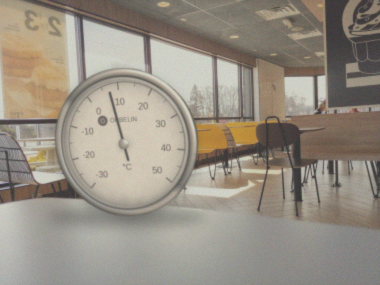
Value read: 7.5 °C
